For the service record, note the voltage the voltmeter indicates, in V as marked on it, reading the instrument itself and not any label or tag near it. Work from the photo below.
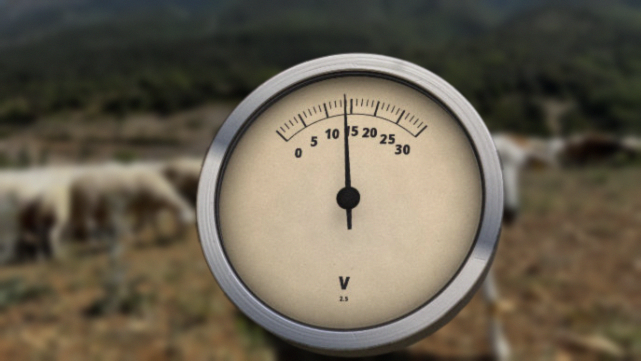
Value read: 14 V
